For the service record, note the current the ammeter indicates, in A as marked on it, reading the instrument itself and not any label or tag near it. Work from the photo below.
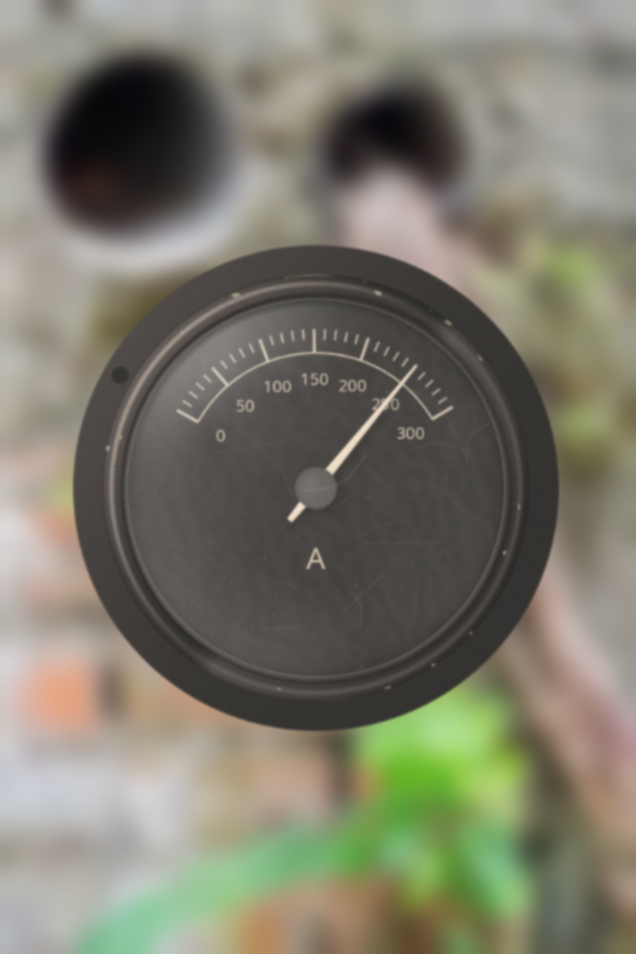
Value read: 250 A
